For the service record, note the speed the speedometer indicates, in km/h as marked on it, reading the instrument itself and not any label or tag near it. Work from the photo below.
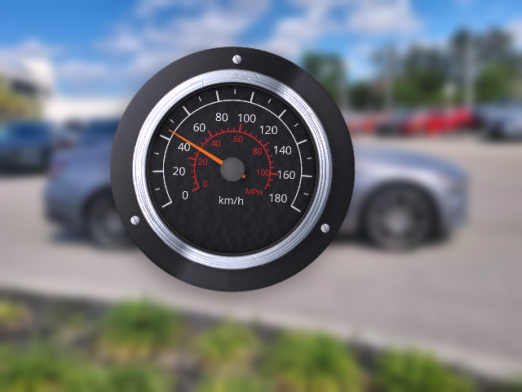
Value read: 45 km/h
